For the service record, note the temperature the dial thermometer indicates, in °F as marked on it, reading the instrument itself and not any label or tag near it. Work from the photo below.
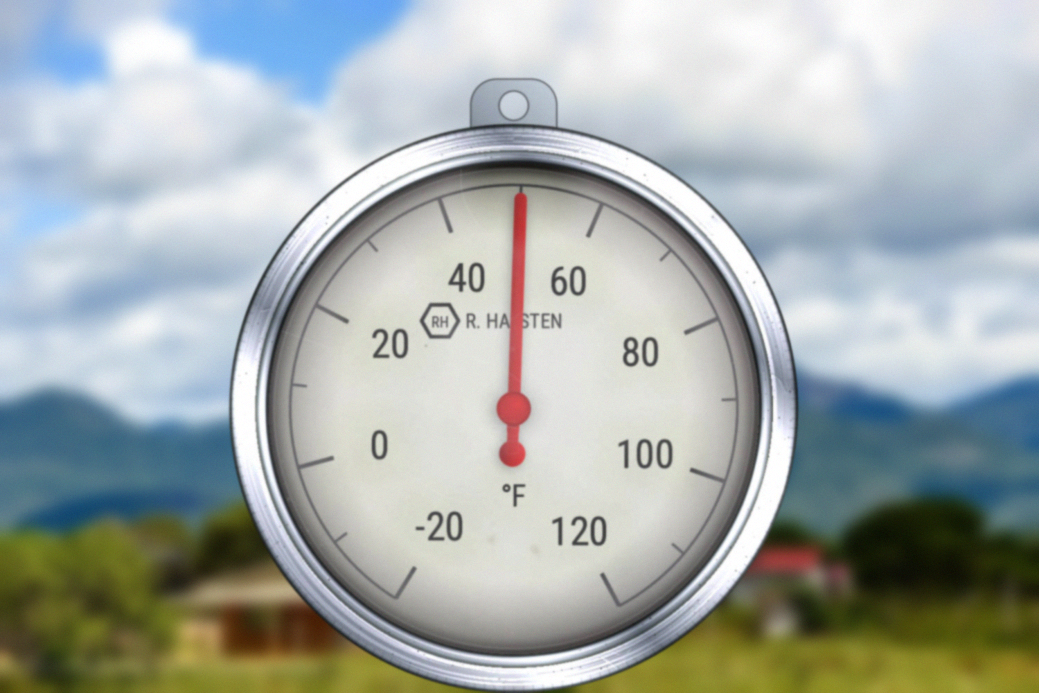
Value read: 50 °F
